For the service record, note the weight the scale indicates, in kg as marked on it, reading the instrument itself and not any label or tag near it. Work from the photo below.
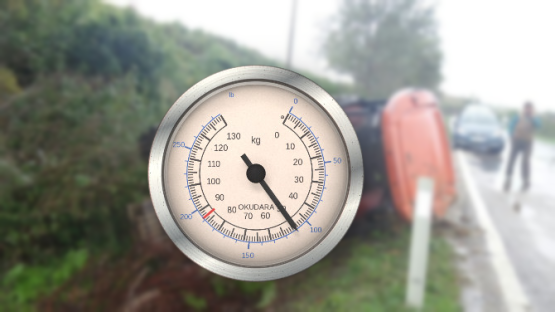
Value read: 50 kg
